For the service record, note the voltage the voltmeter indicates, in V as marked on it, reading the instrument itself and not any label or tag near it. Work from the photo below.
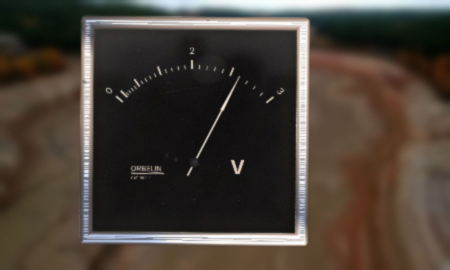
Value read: 2.6 V
